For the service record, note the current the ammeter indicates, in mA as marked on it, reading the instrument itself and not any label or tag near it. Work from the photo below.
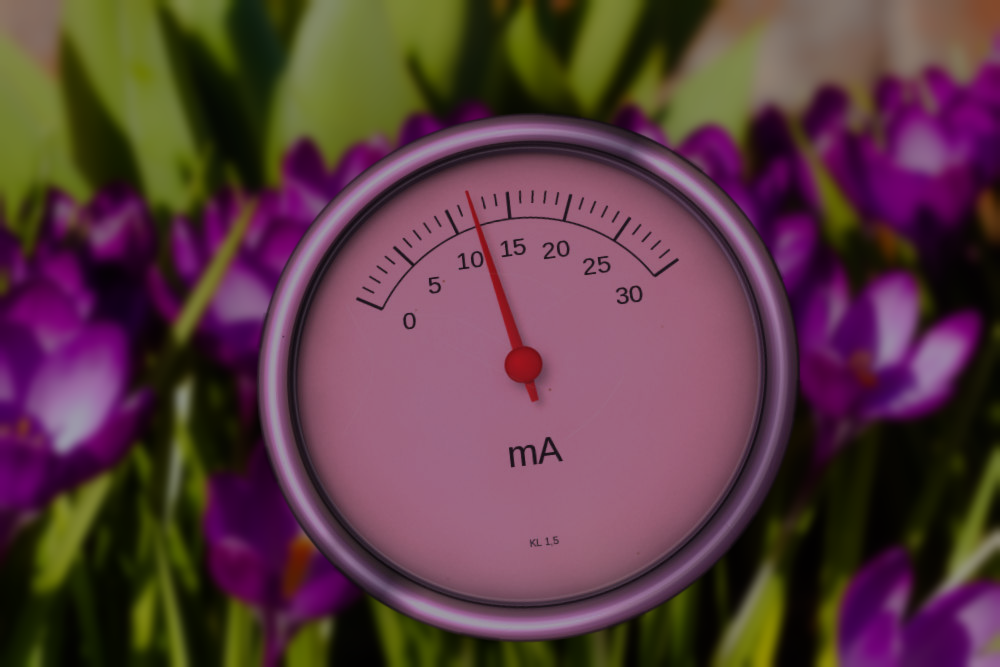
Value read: 12 mA
